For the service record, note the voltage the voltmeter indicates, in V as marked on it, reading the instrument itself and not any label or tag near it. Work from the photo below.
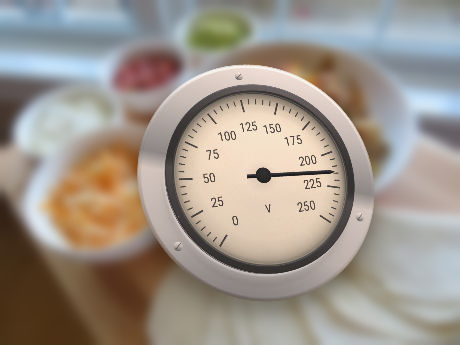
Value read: 215 V
